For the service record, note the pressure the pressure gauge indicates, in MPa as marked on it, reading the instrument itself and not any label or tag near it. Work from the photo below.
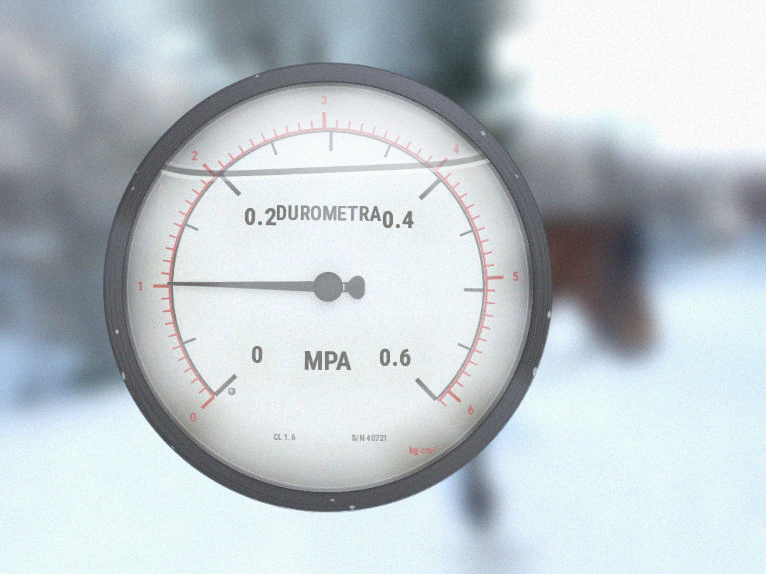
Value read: 0.1 MPa
